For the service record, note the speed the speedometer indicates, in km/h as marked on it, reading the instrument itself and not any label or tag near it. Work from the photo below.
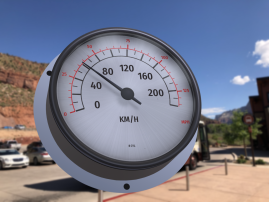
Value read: 60 km/h
